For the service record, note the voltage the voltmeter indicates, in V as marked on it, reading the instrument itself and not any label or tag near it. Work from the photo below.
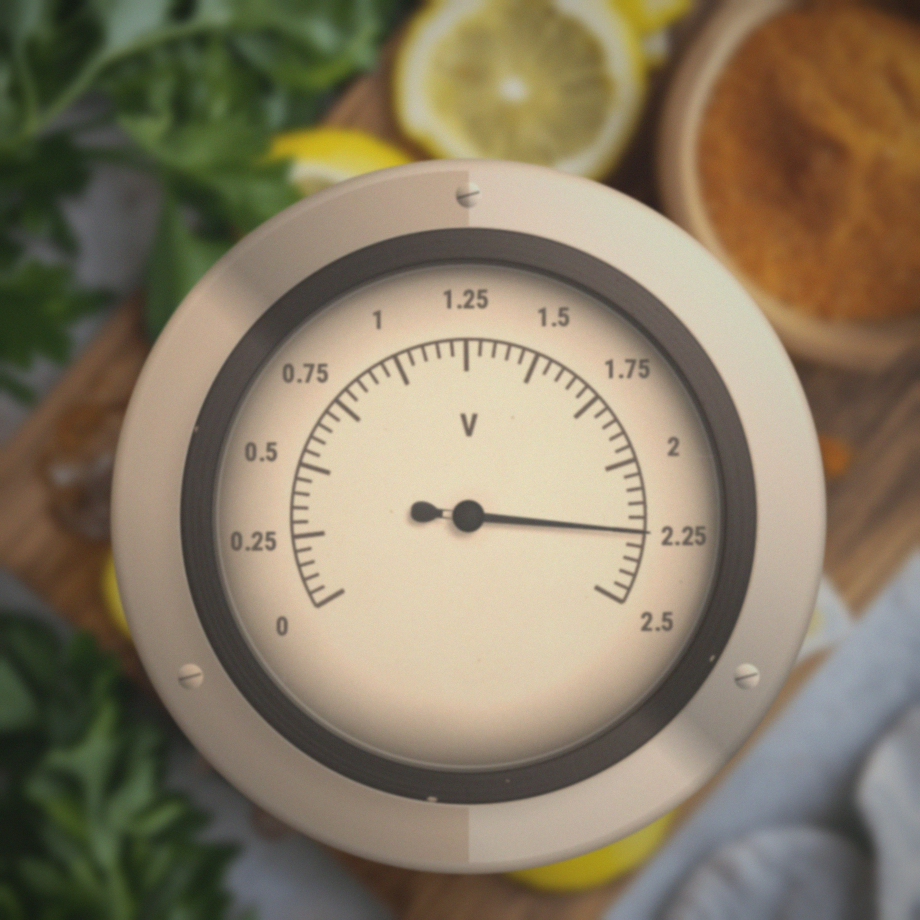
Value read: 2.25 V
